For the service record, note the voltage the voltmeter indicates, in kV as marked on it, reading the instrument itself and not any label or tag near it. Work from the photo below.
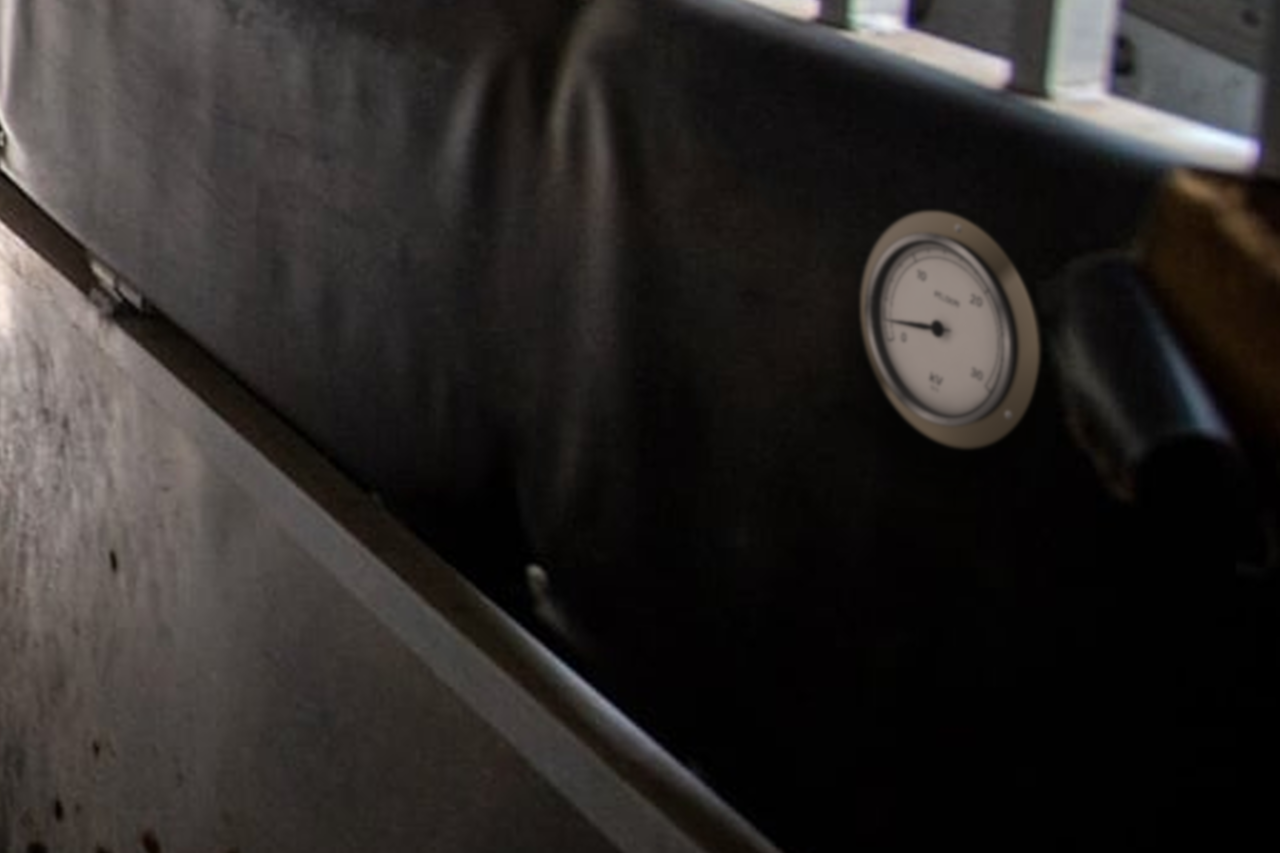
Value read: 2 kV
